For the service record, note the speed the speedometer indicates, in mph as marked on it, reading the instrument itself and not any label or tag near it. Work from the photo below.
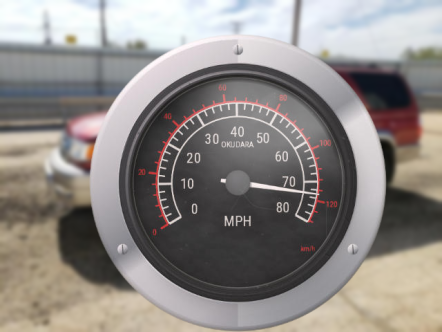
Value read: 73 mph
